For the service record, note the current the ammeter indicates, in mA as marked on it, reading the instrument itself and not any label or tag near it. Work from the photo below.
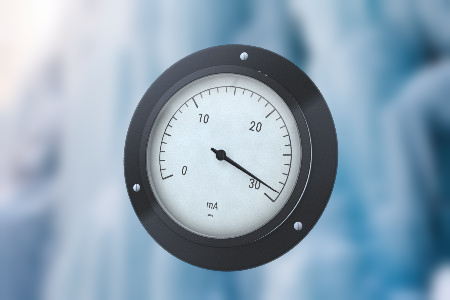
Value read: 29 mA
